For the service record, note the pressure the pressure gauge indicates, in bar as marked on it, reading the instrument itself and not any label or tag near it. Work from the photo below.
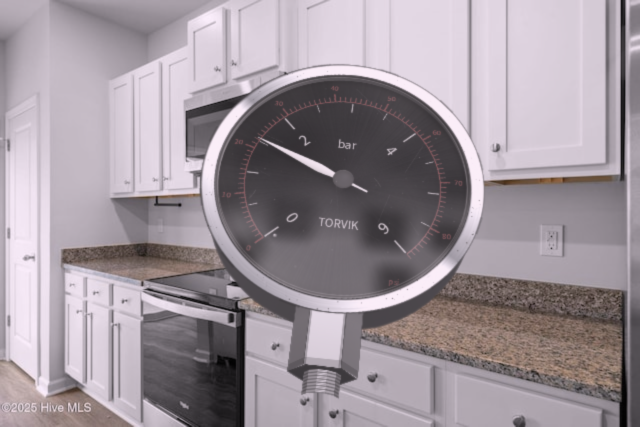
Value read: 1.5 bar
